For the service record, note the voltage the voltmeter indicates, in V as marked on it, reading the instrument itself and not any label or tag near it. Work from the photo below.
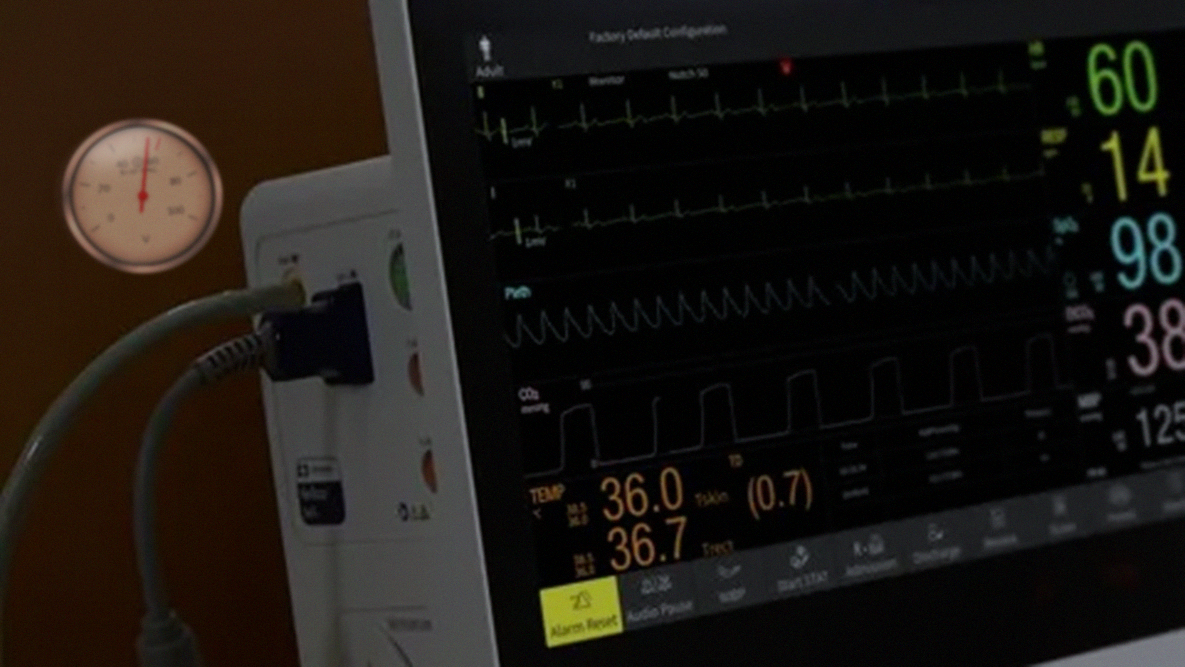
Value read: 55 V
